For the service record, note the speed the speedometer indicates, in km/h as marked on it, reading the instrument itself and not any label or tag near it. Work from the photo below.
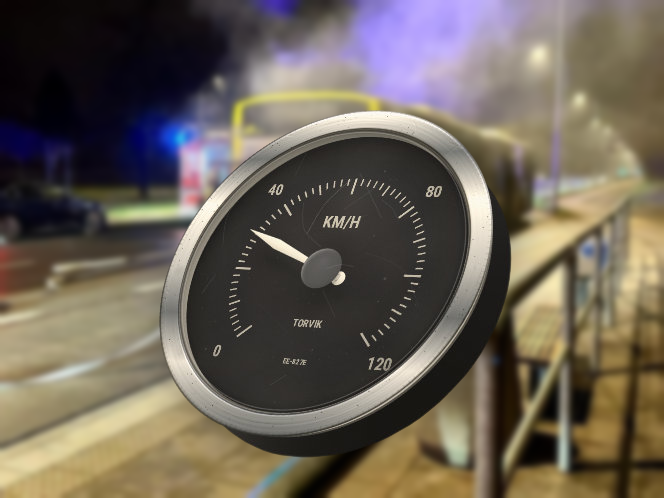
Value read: 30 km/h
